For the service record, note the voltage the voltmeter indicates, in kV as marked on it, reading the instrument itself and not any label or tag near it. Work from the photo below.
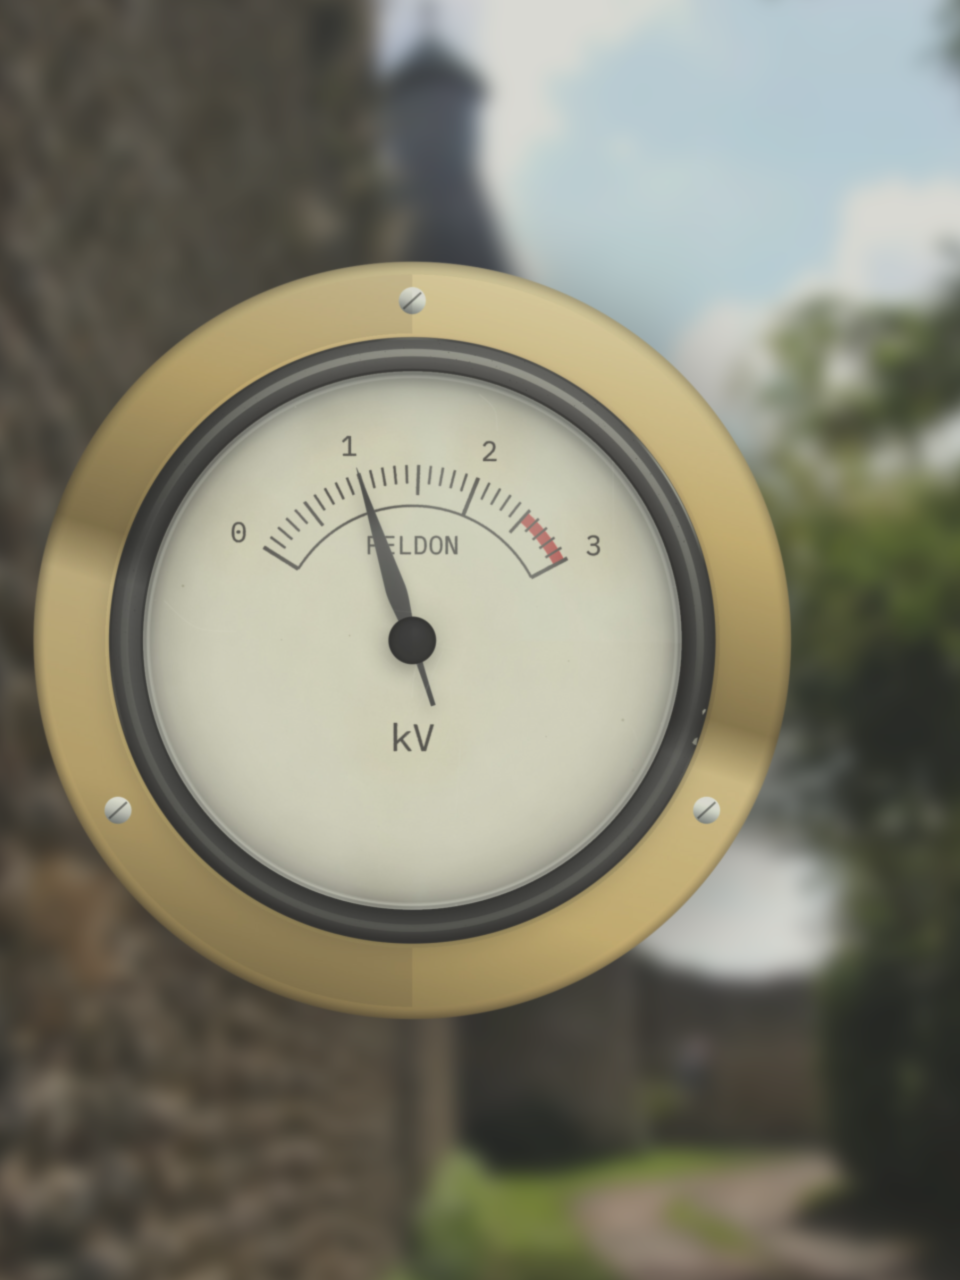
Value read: 1 kV
